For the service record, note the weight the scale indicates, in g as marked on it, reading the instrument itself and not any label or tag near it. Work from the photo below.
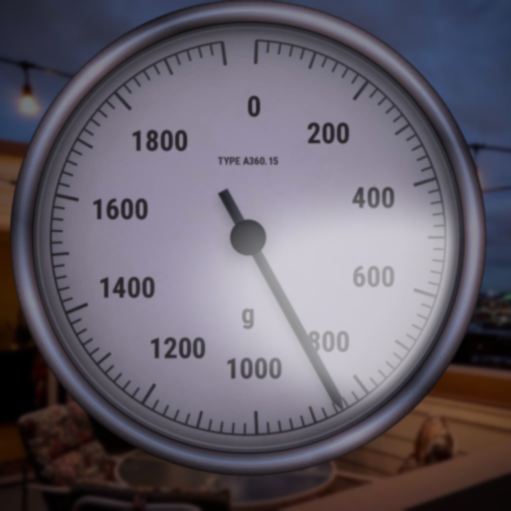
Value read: 850 g
